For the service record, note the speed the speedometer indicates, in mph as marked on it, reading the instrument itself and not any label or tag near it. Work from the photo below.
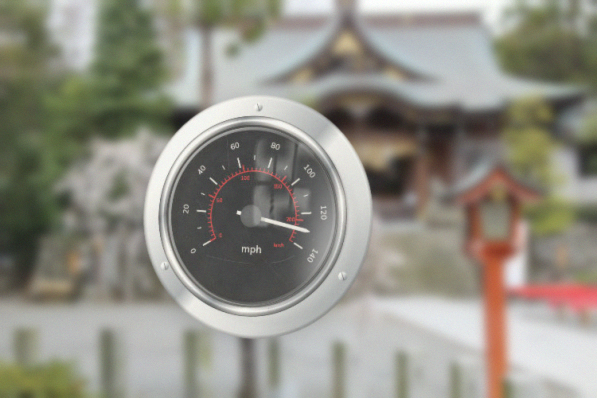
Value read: 130 mph
